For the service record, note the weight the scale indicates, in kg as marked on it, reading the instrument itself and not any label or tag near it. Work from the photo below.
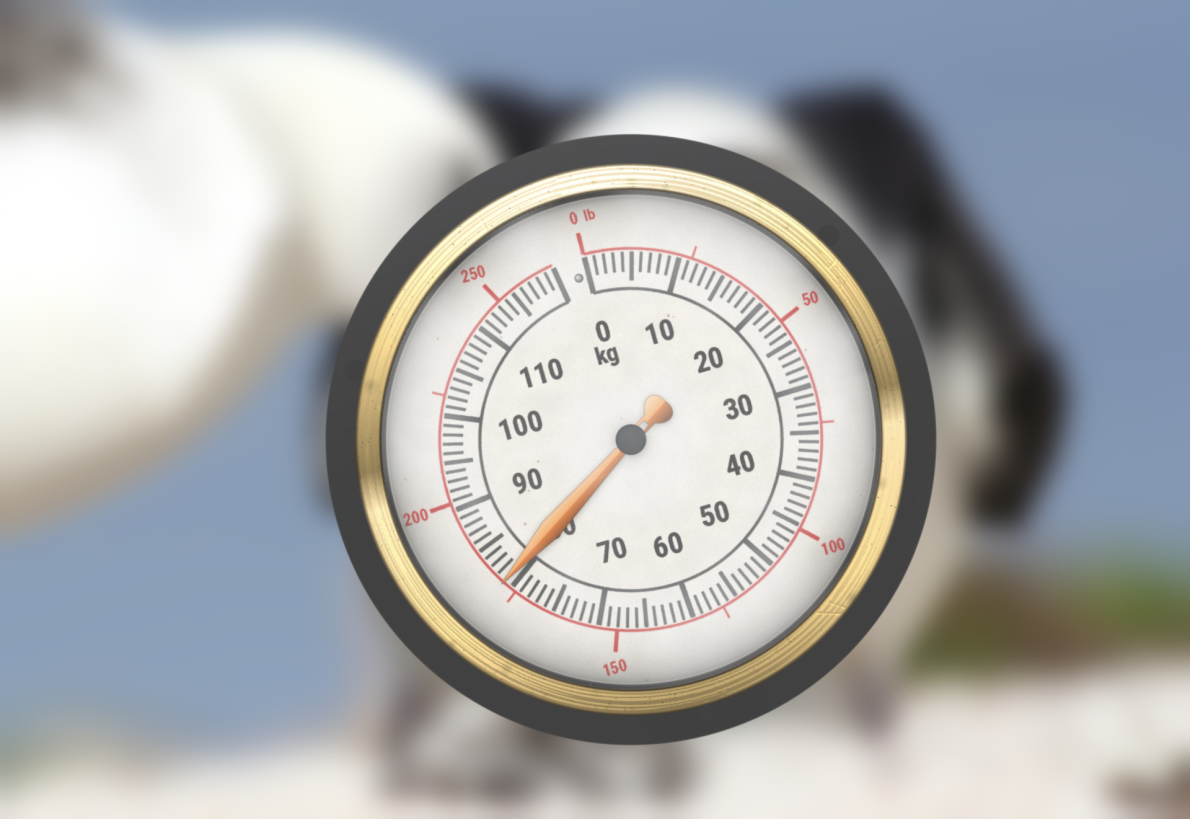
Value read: 81 kg
